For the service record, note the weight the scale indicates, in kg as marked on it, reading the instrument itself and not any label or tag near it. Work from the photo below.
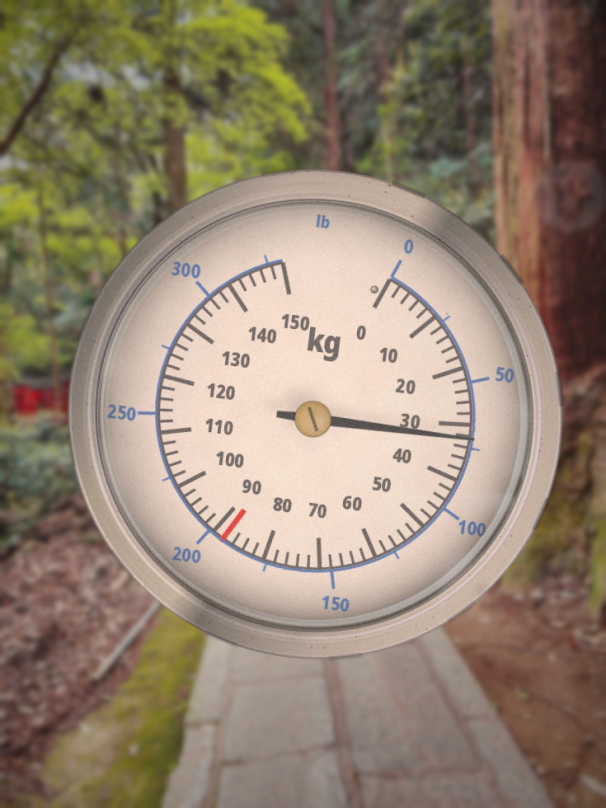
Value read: 32 kg
